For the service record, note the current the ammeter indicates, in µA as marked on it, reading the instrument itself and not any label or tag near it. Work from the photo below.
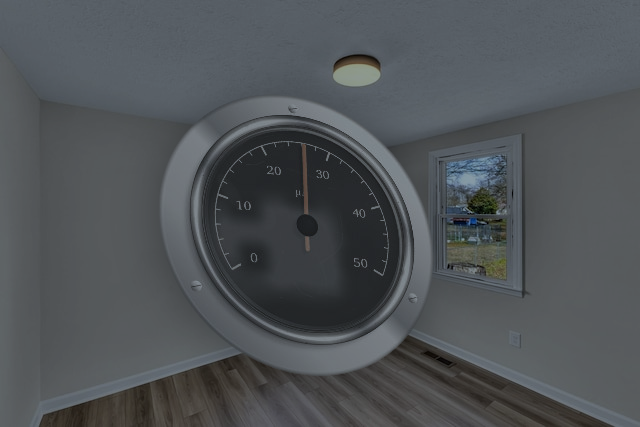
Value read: 26 µA
